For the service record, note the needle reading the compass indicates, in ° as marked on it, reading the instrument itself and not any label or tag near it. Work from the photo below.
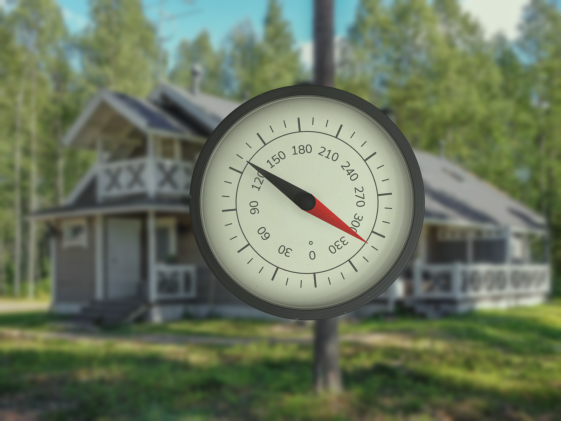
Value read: 310 °
